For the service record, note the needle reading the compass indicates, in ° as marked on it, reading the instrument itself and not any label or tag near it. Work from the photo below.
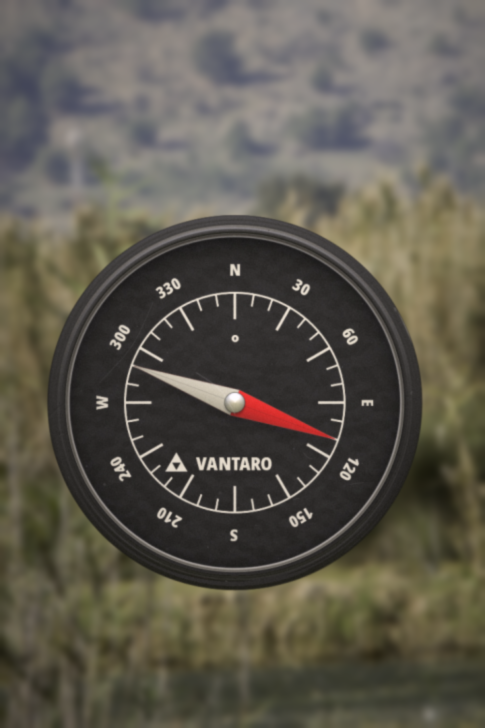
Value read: 110 °
